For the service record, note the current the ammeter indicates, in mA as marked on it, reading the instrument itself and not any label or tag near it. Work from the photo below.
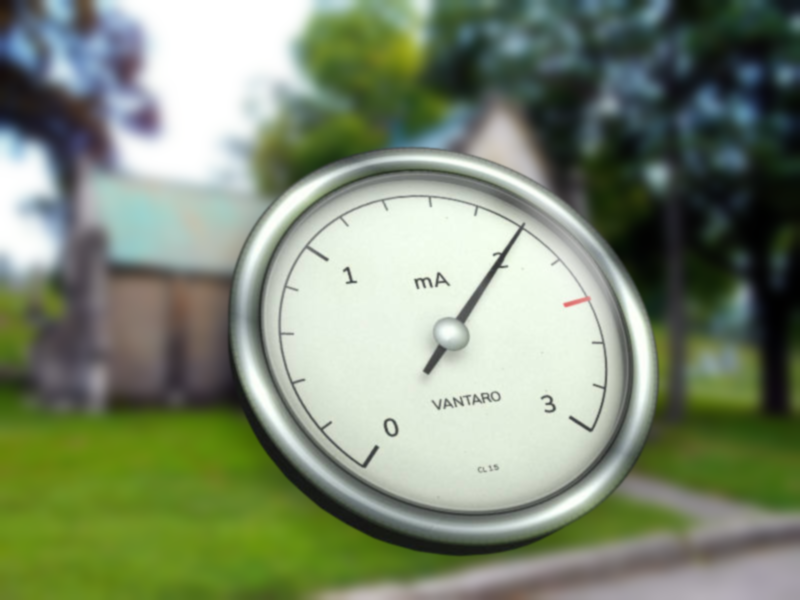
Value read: 2 mA
